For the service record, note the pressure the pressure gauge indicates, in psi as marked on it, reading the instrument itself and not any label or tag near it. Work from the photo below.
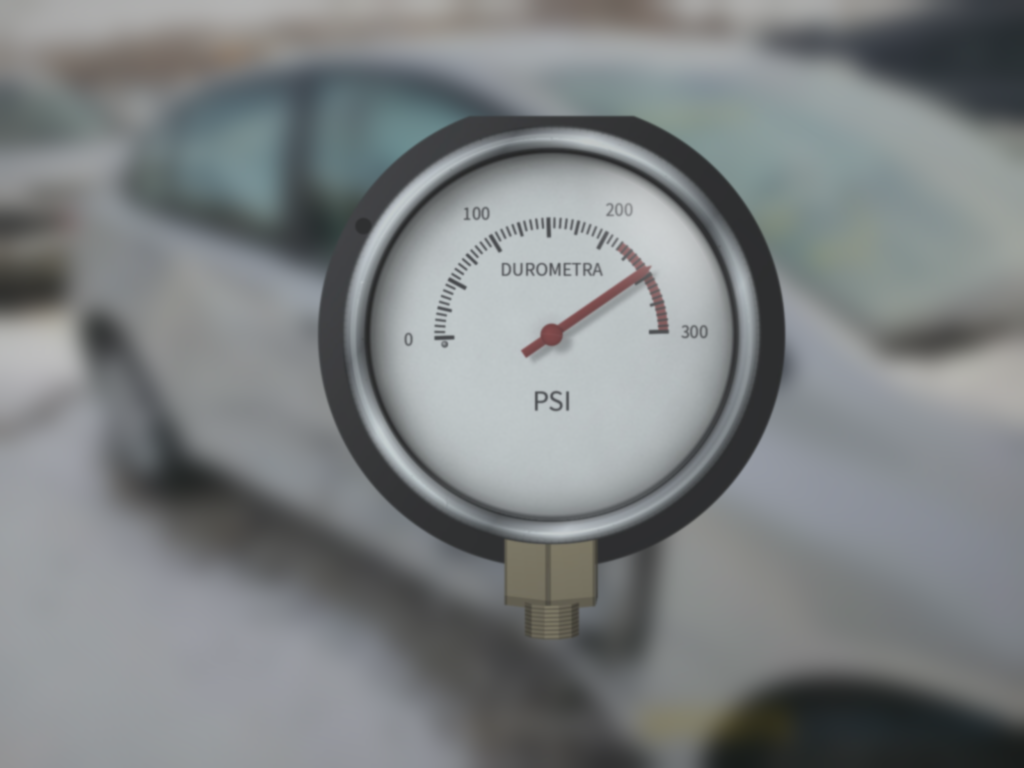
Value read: 245 psi
